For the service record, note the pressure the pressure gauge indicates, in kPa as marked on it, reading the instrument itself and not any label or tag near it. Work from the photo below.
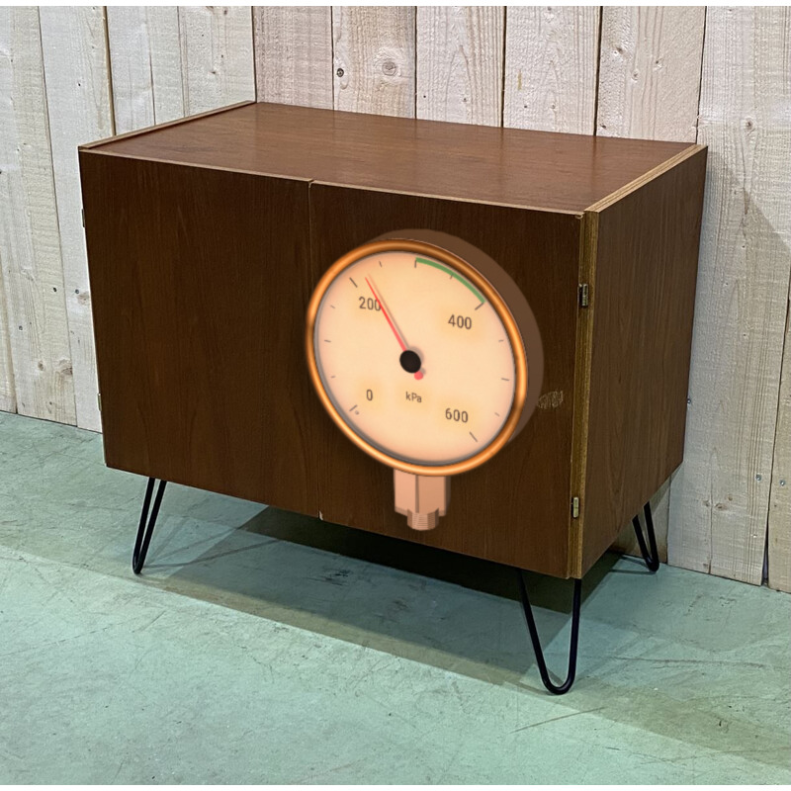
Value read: 225 kPa
